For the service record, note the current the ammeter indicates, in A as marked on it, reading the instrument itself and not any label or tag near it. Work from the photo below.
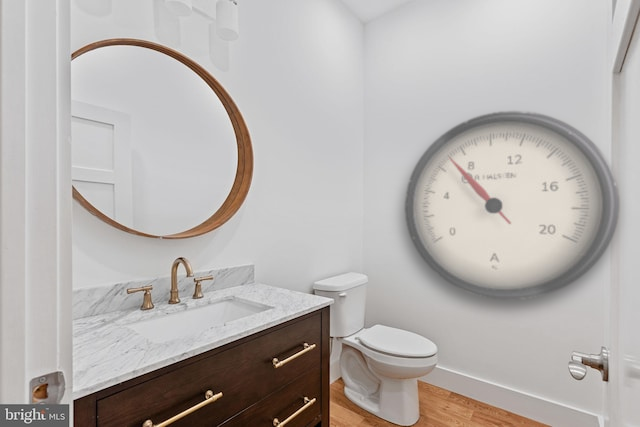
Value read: 7 A
